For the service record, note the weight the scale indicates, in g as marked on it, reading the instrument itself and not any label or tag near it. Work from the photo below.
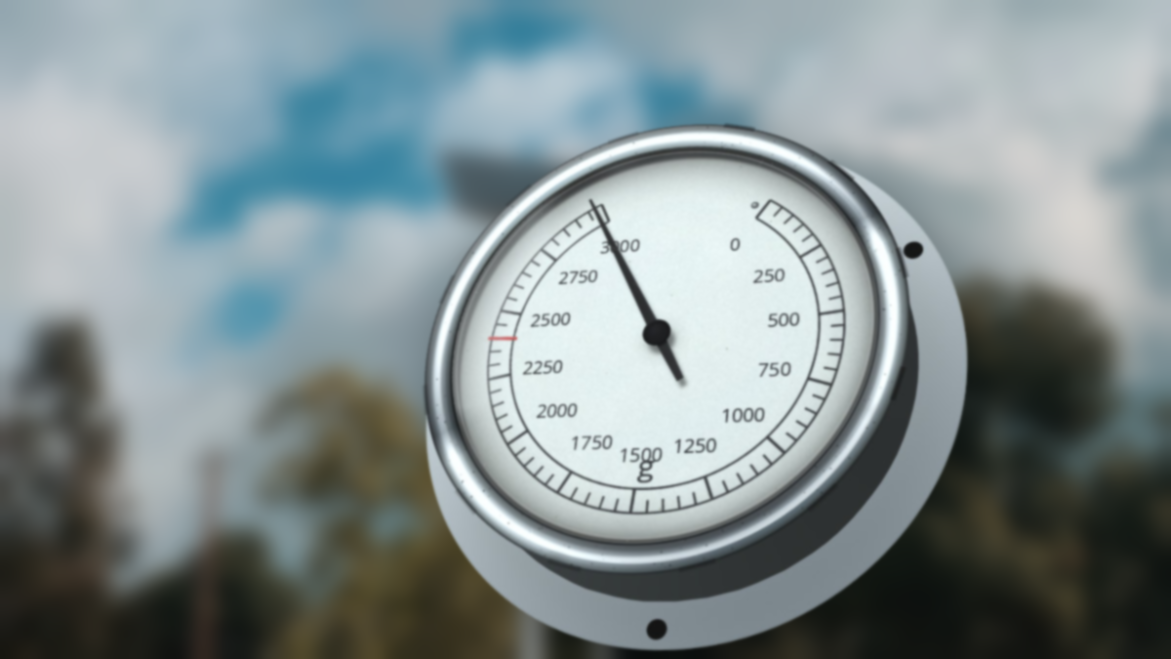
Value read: 2975 g
